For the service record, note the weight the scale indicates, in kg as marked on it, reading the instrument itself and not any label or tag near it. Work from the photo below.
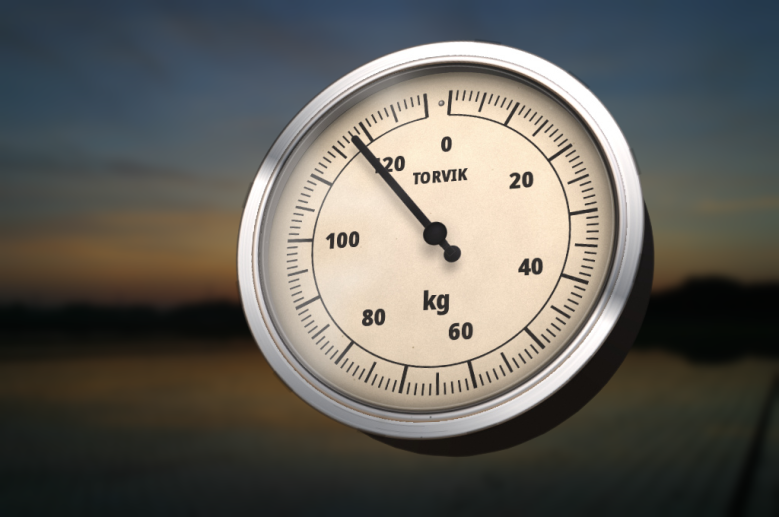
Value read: 118 kg
